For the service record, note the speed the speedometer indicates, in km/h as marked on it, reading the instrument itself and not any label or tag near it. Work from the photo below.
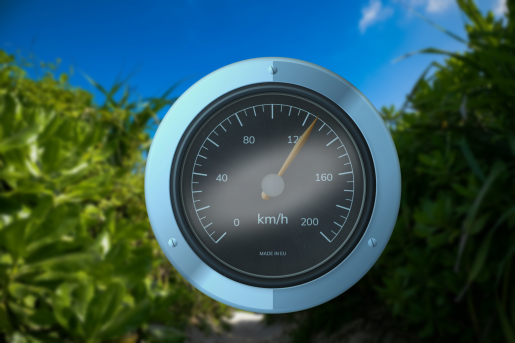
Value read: 125 km/h
